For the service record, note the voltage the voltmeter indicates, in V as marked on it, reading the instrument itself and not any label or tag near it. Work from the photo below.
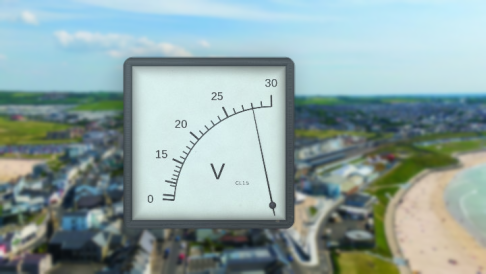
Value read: 28 V
